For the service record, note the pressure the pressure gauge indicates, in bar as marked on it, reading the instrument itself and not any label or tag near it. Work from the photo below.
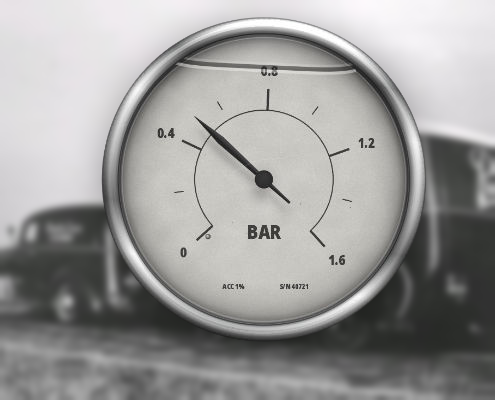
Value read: 0.5 bar
